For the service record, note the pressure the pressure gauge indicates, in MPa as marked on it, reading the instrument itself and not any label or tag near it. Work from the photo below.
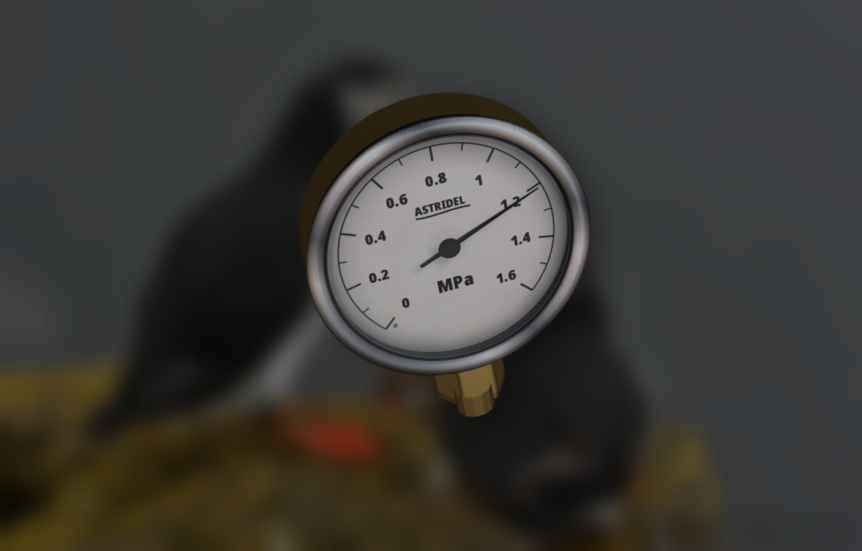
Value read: 1.2 MPa
